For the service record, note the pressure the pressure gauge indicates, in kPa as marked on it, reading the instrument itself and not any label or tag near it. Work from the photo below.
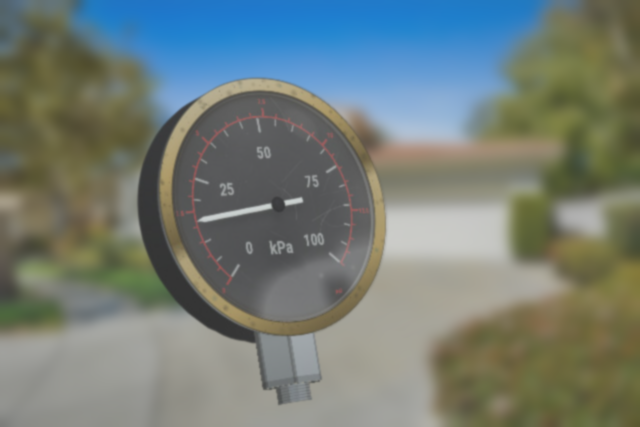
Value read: 15 kPa
